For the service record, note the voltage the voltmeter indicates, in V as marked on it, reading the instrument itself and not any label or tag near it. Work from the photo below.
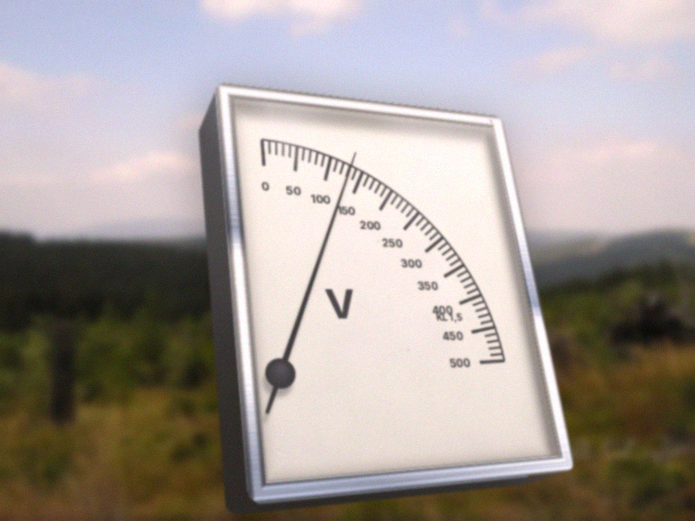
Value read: 130 V
